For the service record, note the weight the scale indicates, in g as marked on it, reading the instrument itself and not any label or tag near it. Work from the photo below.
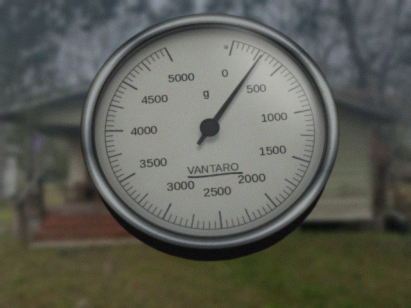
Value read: 300 g
